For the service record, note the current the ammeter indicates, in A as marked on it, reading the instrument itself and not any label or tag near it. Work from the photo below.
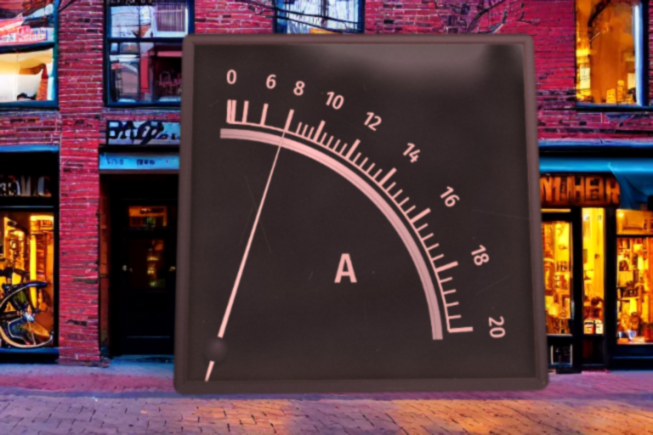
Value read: 8 A
